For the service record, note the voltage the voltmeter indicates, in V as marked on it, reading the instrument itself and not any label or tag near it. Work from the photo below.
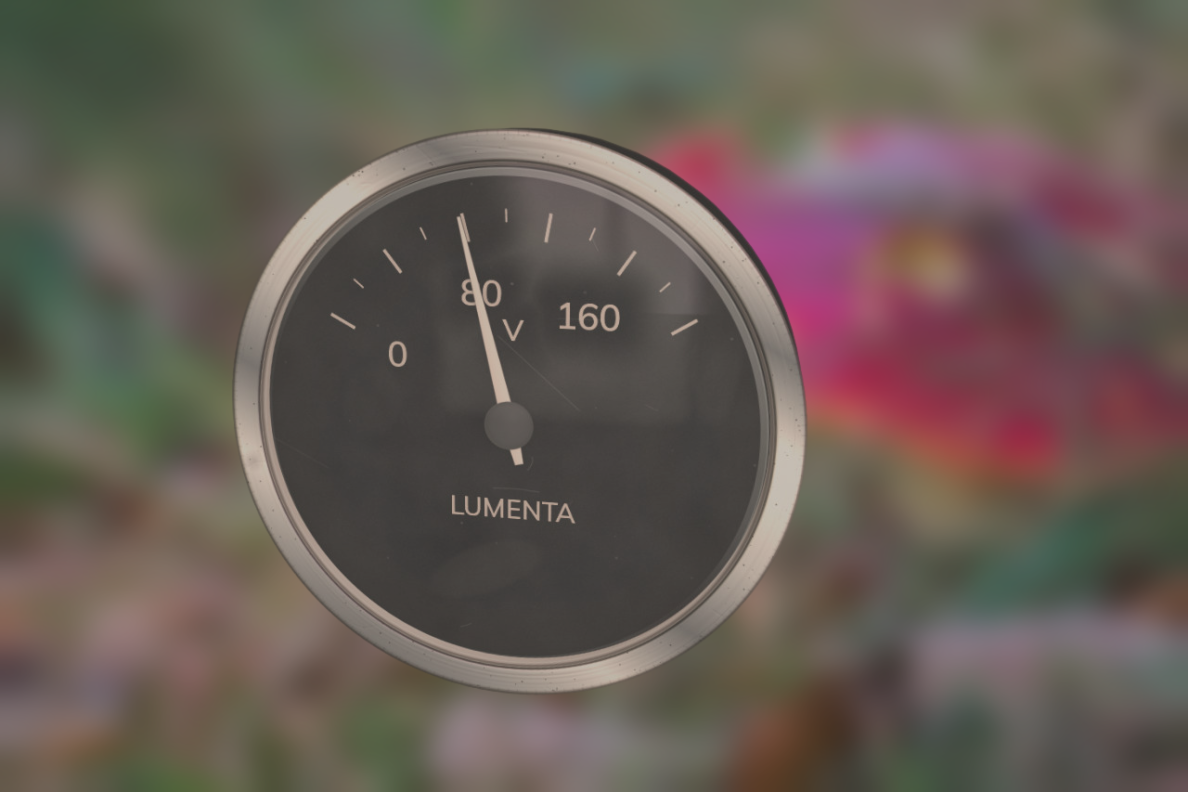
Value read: 80 V
